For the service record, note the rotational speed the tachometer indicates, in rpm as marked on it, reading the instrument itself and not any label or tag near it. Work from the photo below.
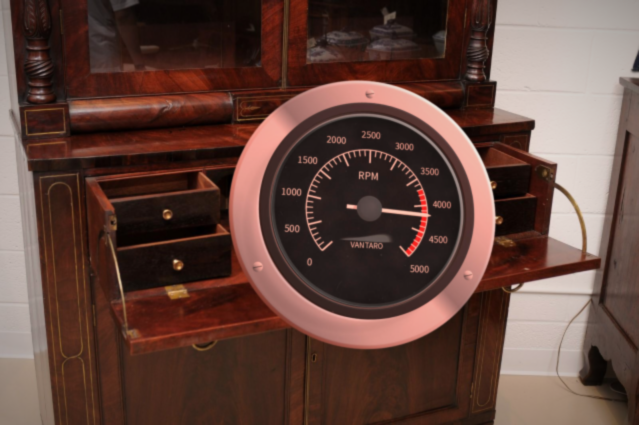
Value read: 4200 rpm
